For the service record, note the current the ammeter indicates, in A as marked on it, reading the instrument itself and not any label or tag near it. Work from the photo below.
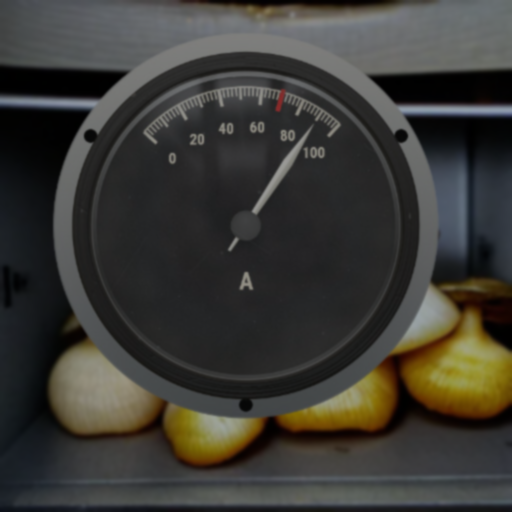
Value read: 90 A
